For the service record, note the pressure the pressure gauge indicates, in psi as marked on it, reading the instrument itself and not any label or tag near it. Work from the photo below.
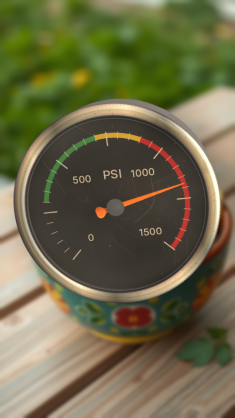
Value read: 1175 psi
